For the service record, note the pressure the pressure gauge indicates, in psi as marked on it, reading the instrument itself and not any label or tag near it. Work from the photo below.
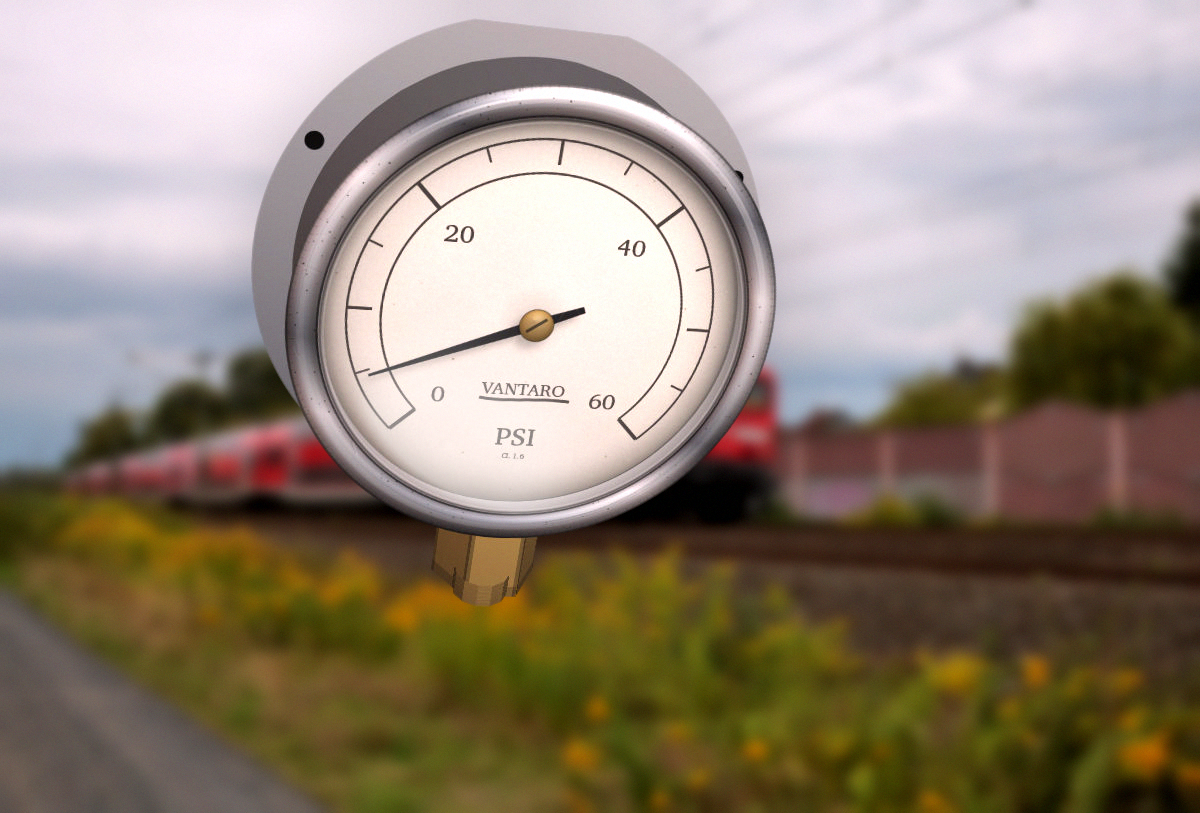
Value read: 5 psi
